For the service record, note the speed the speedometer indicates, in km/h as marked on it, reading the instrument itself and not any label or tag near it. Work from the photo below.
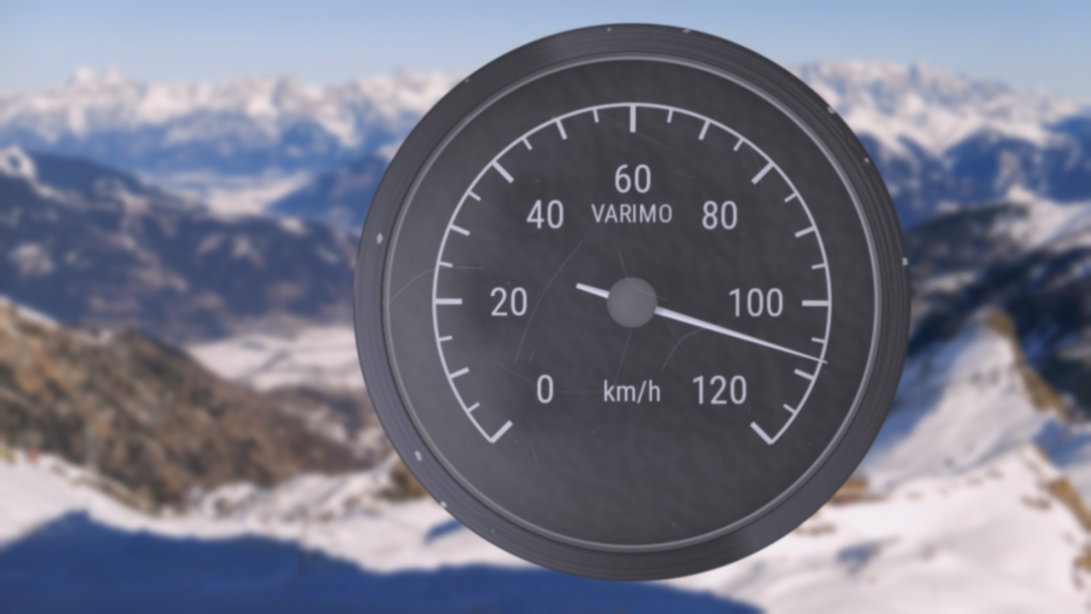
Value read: 107.5 km/h
